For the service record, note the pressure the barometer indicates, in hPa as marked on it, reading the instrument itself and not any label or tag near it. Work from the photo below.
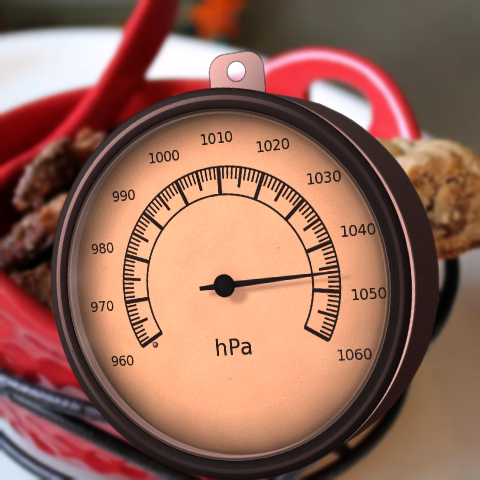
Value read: 1046 hPa
